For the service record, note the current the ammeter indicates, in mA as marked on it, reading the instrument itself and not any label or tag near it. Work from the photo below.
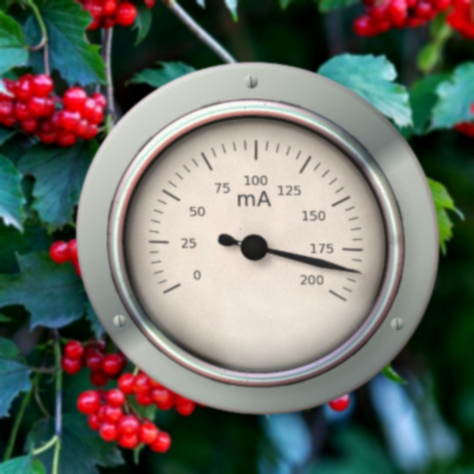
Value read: 185 mA
